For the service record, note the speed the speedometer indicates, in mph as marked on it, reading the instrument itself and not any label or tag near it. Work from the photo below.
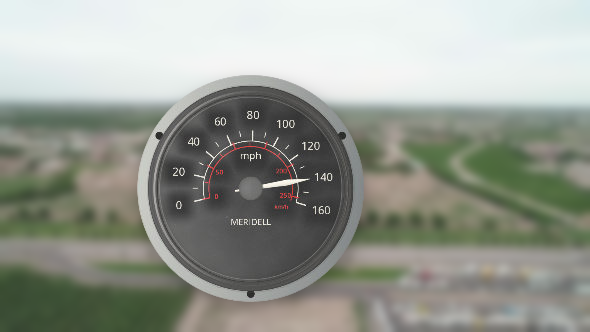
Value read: 140 mph
